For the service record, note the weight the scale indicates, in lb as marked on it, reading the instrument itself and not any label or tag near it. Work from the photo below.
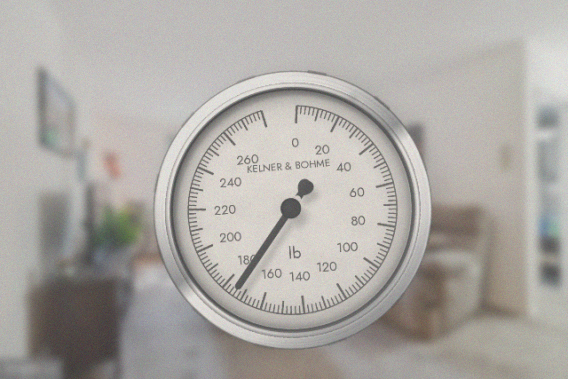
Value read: 174 lb
